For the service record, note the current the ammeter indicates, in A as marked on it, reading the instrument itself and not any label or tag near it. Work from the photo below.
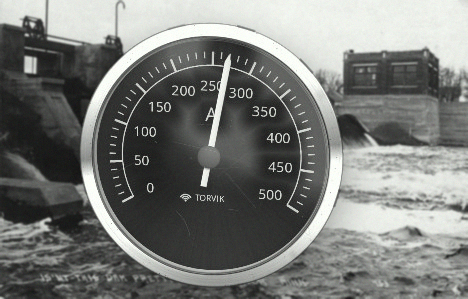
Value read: 270 A
